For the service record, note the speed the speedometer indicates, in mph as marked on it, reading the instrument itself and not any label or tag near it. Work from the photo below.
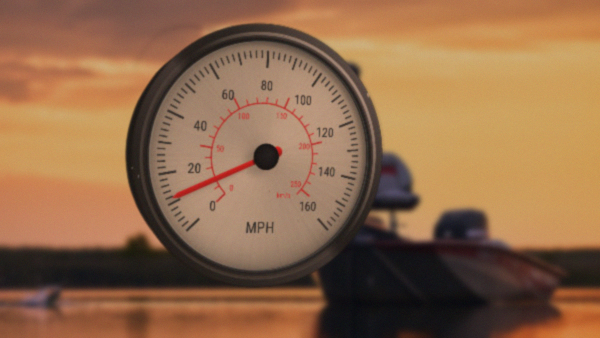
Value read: 12 mph
